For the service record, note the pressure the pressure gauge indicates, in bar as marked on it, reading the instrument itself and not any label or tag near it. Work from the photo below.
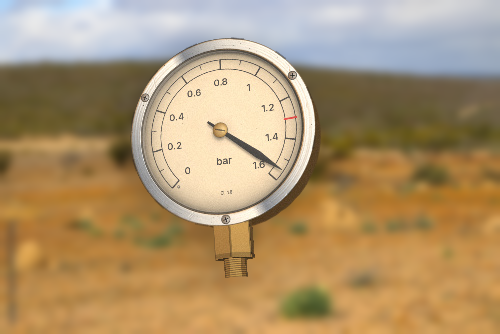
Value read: 1.55 bar
